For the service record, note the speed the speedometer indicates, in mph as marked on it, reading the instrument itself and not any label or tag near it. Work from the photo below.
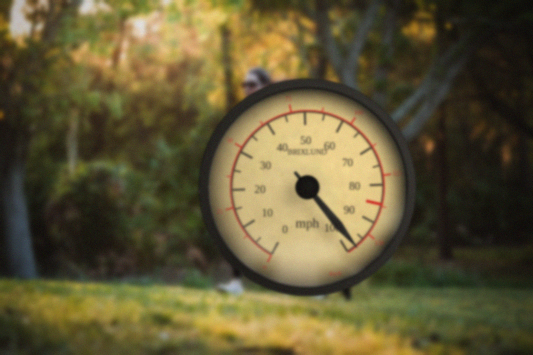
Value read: 97.5 mph
